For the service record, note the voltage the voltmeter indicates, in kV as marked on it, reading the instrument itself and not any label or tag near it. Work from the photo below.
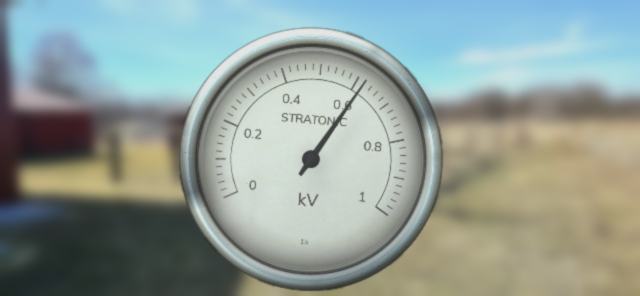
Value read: 0.62 kV
